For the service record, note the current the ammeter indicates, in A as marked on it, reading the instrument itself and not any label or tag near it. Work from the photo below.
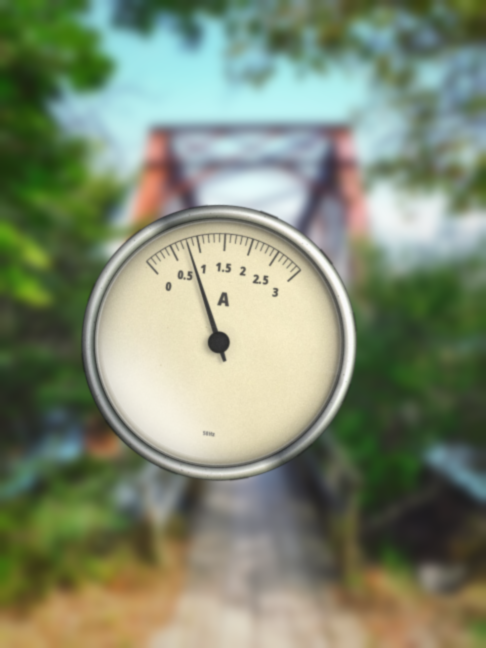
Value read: 0.8 A
